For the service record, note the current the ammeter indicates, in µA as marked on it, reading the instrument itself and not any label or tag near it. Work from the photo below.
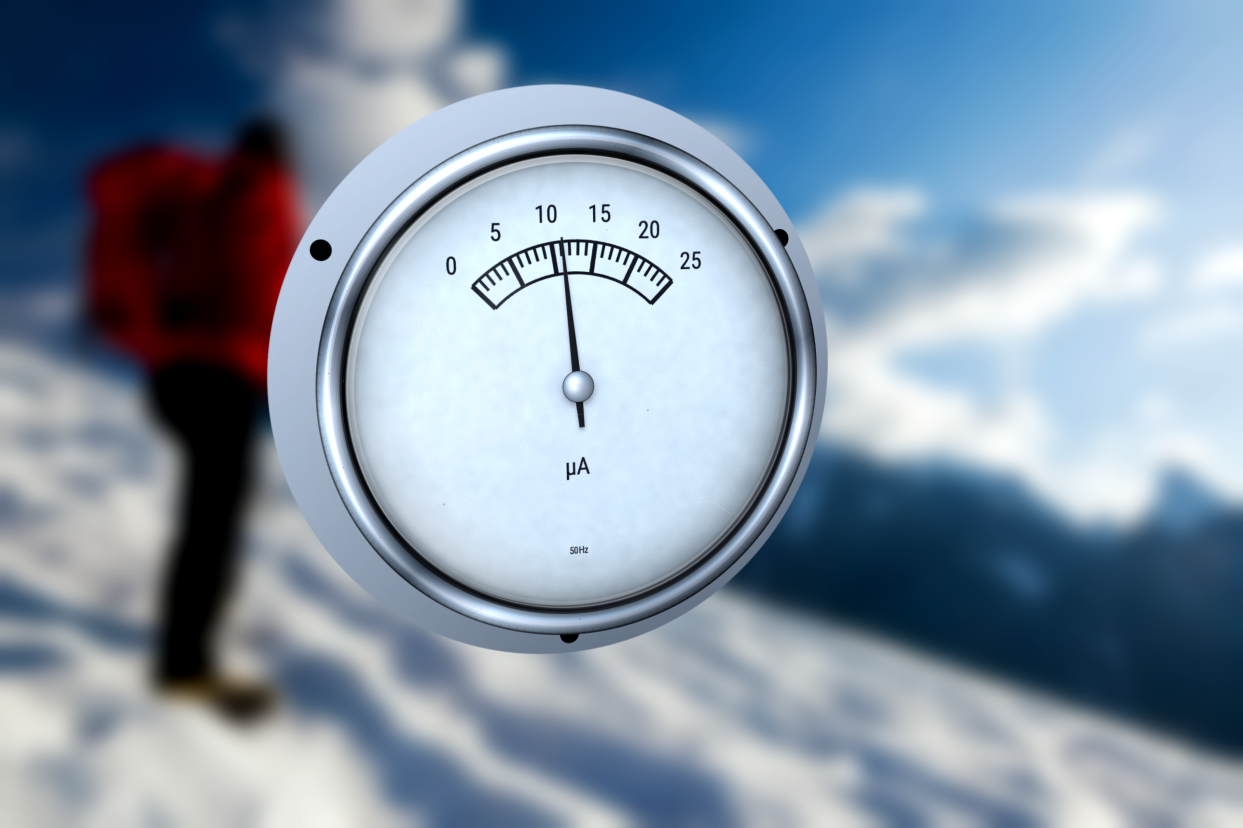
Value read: 11 µA
